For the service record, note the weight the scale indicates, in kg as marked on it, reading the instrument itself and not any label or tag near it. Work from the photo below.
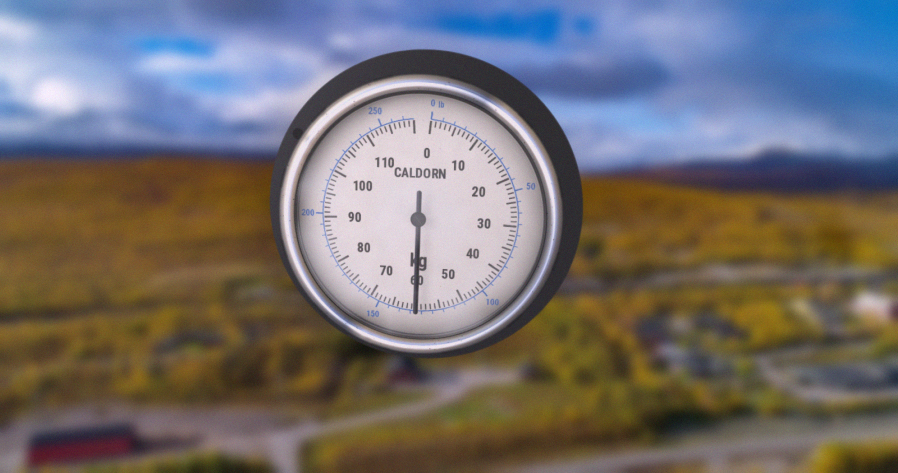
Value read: 60 kg
